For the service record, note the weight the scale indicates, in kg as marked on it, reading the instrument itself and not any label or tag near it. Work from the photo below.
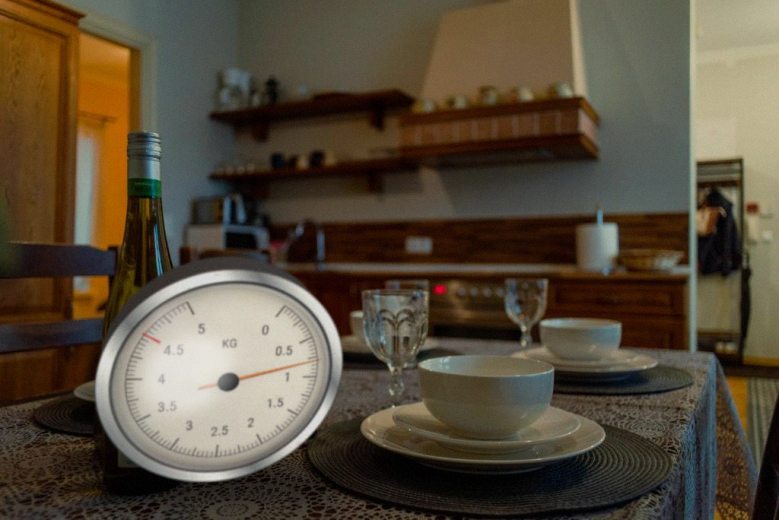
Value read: 0.75 kg
